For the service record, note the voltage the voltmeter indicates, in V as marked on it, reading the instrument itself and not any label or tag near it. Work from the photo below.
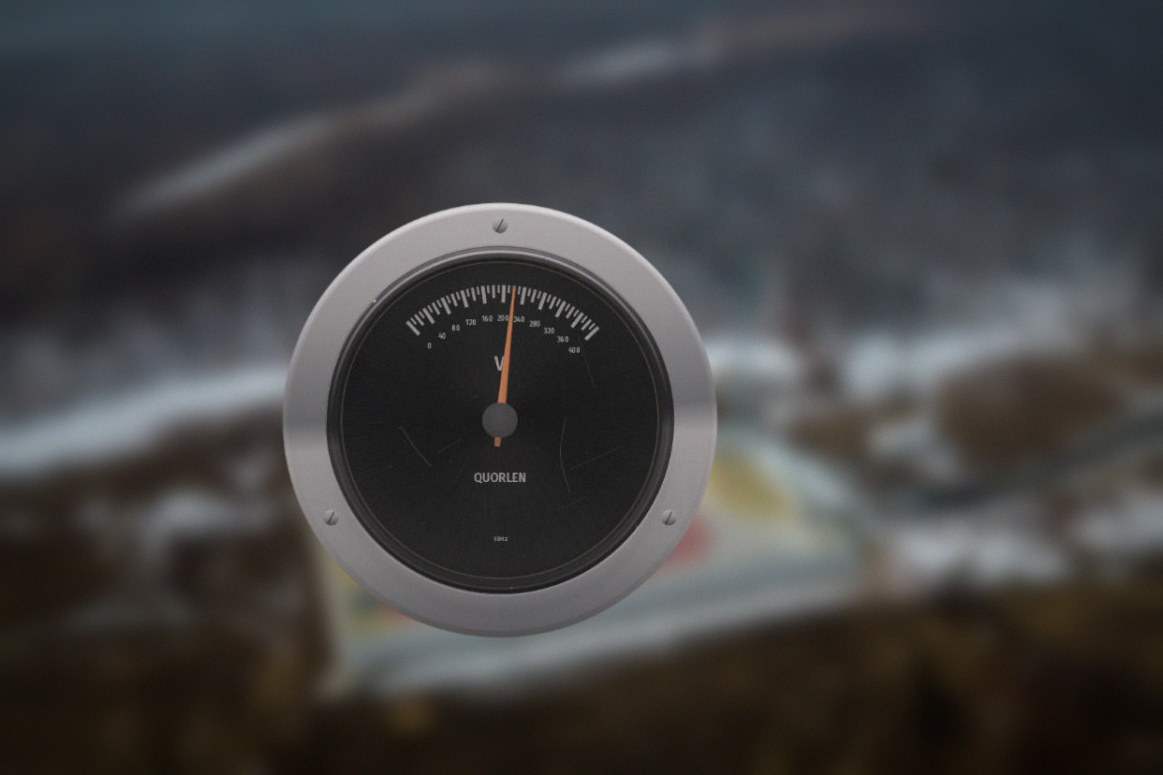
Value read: 220 V
